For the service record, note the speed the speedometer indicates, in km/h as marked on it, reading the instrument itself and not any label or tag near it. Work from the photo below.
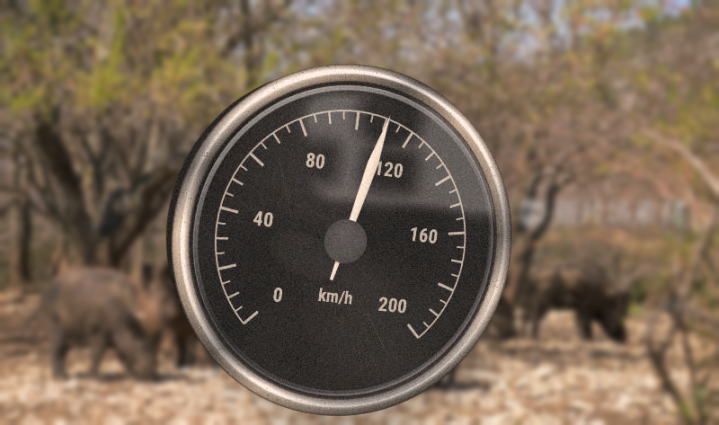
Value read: 110 km/h
